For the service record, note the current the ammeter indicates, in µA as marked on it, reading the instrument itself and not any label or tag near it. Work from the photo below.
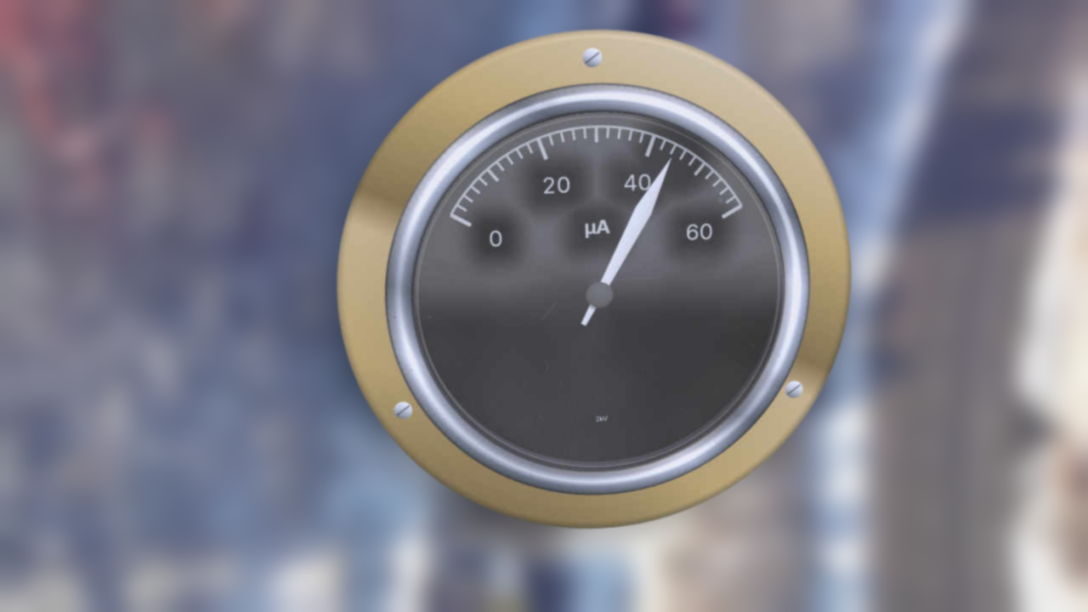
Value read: 44 µA
